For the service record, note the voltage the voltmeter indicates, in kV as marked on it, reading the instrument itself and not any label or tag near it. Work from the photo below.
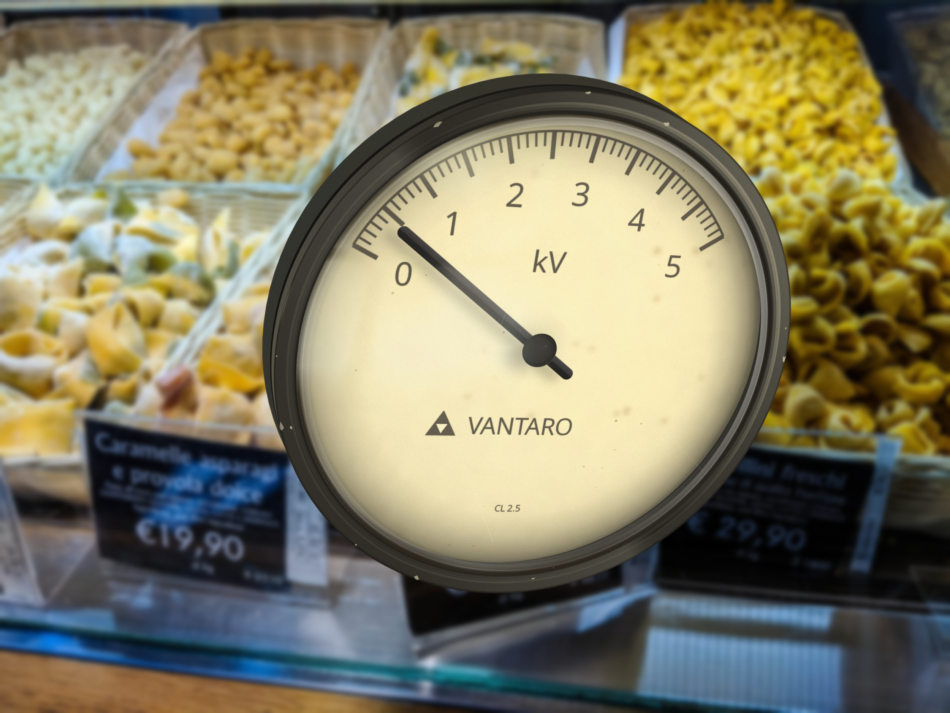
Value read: 0.45 kV
